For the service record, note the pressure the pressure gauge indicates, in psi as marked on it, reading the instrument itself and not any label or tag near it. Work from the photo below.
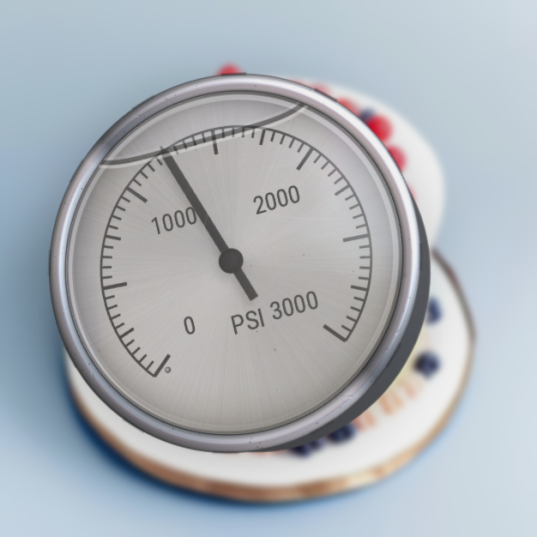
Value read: 1250 psi
